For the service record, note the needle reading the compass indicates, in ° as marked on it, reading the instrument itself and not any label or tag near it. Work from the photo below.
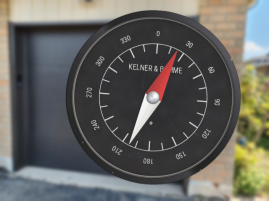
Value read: 22.5 °
